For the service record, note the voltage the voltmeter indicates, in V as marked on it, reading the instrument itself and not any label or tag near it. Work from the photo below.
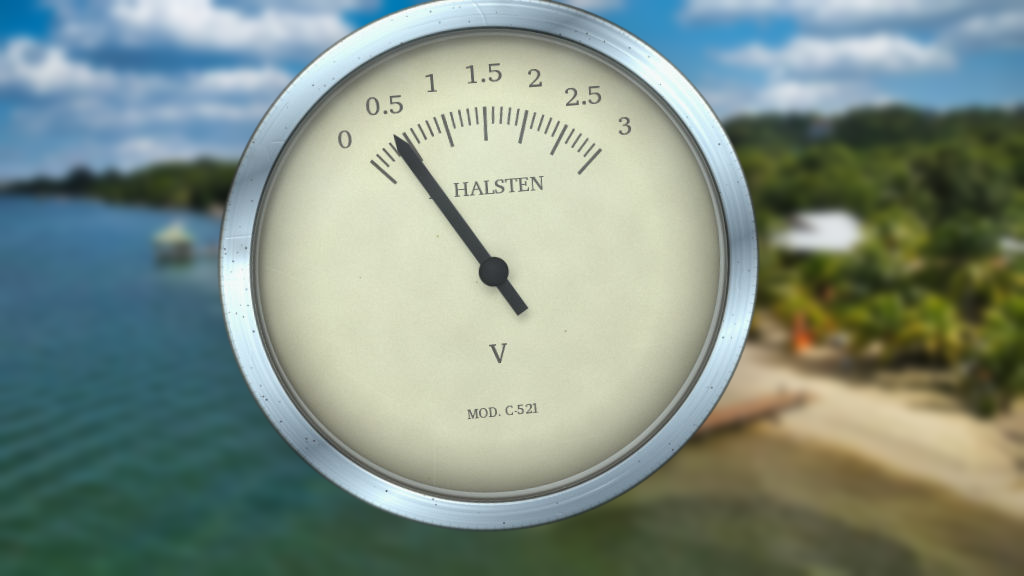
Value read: 0.4 V
